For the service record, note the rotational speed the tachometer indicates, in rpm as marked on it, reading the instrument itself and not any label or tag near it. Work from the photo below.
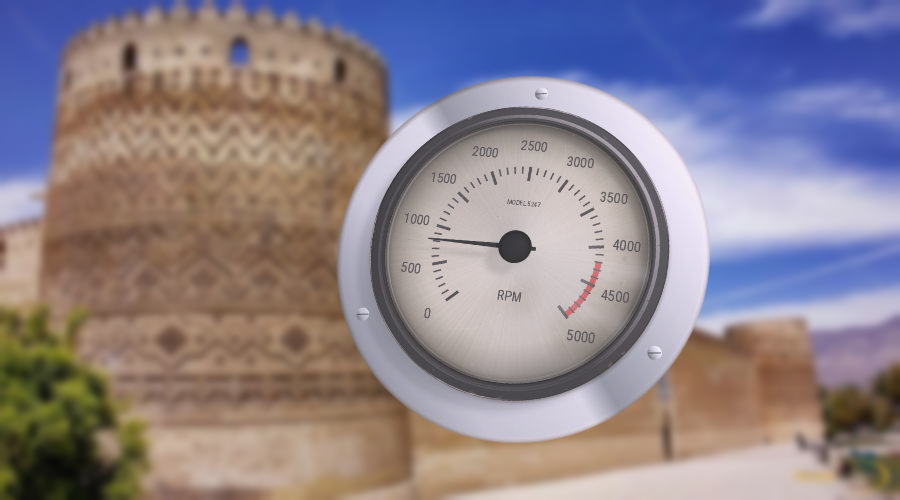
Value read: 800 rpm
